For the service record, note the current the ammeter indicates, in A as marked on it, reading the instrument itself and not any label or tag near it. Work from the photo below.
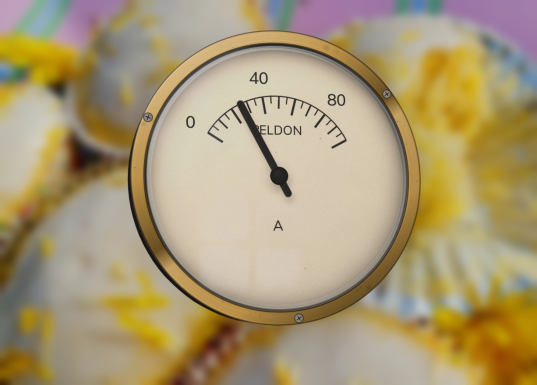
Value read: 25 A
